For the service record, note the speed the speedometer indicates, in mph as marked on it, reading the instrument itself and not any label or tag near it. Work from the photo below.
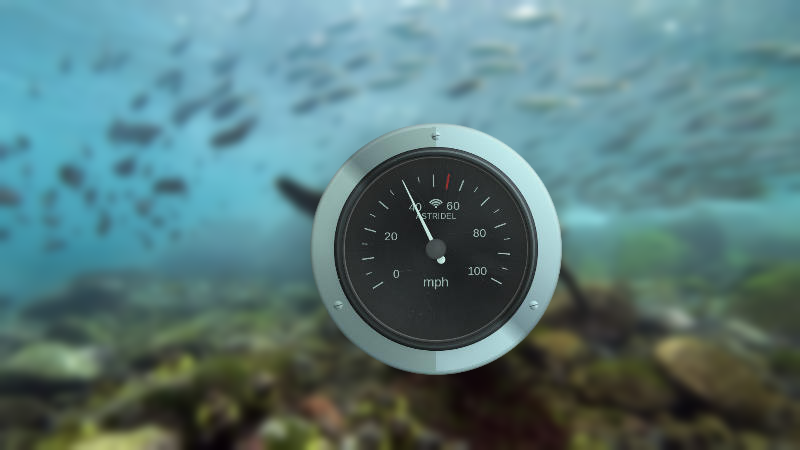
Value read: 40 mph
